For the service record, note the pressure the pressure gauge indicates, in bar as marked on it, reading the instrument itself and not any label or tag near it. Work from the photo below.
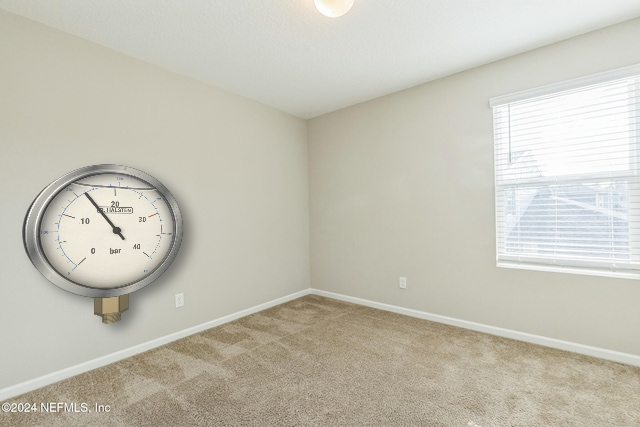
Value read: 15 bar
